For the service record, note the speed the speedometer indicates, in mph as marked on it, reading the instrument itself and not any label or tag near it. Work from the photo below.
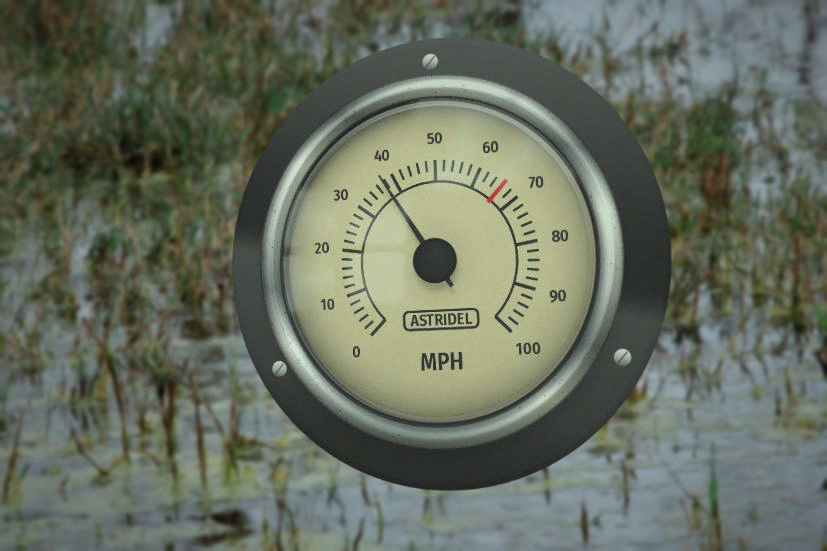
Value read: 38 mph
